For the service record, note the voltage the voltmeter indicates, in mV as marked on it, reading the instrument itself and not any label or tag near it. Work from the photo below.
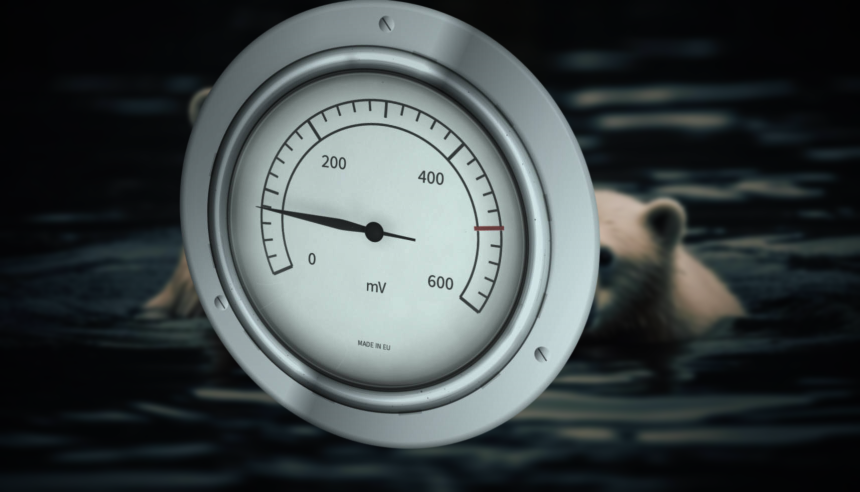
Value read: 80 mV
